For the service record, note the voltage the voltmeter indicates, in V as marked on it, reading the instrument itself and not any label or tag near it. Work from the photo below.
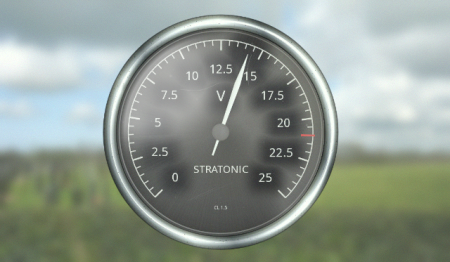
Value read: 14.25 V
